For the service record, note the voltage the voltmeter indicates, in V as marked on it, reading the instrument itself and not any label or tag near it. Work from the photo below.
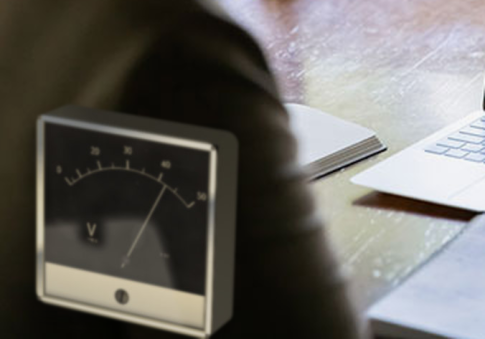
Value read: 42.5 V
